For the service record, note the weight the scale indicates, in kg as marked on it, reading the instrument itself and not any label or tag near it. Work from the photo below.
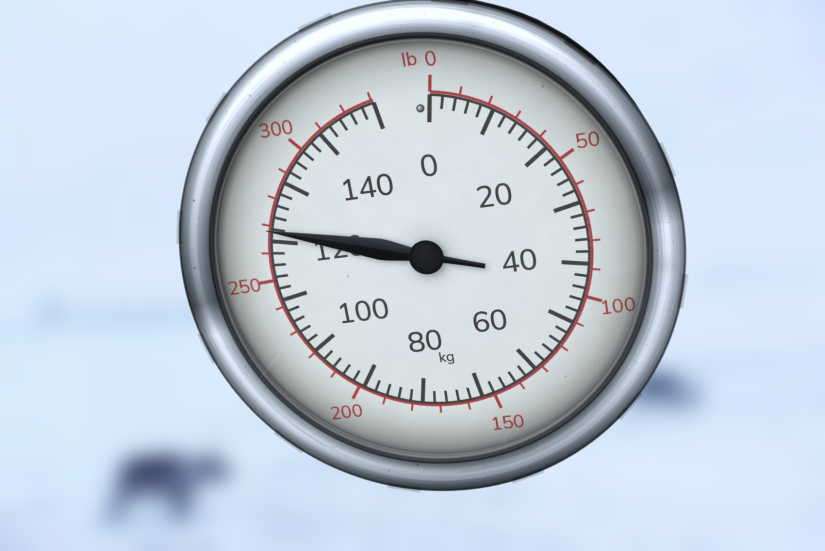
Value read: 122 kg
